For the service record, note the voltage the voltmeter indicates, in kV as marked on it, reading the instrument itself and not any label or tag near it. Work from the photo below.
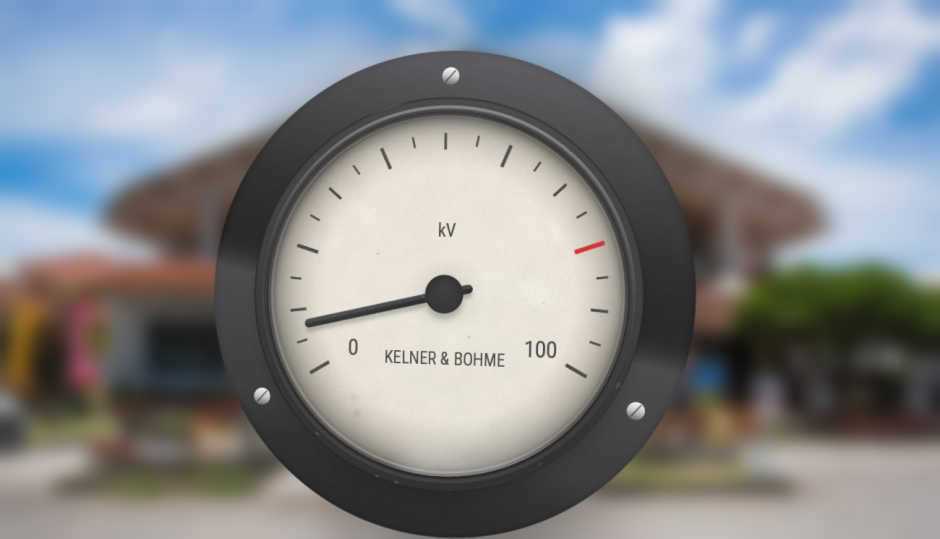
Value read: 7.5 kV
